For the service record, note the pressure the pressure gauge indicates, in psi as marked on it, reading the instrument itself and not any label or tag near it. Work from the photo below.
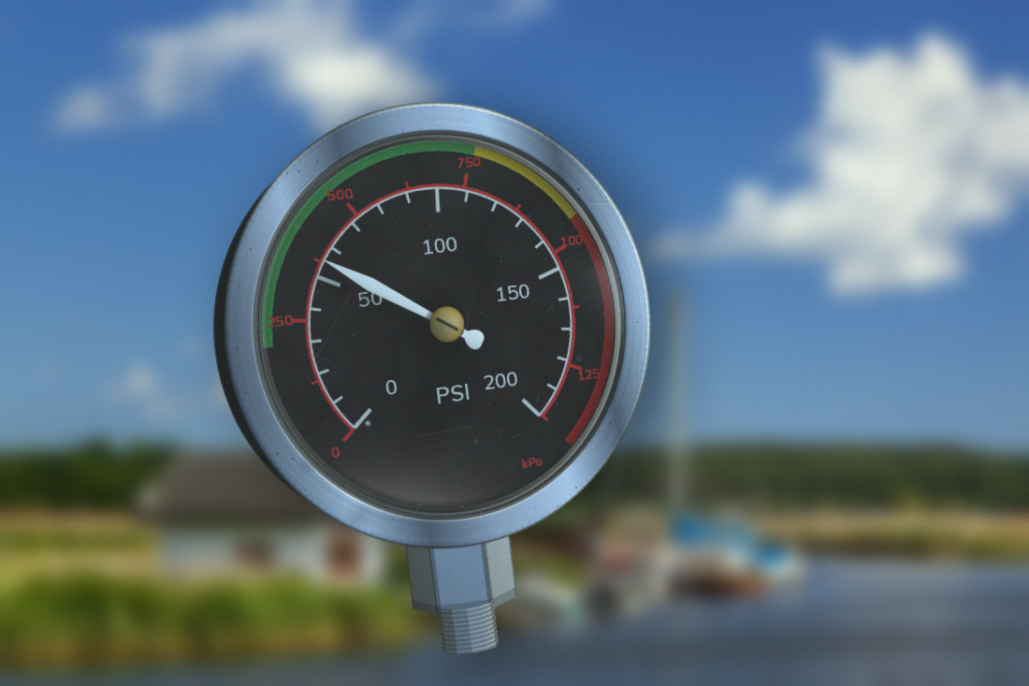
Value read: 55 psi
